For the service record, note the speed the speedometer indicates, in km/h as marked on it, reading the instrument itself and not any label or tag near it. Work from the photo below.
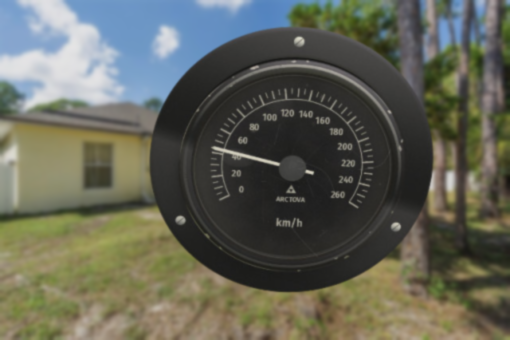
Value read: 45 km/h
